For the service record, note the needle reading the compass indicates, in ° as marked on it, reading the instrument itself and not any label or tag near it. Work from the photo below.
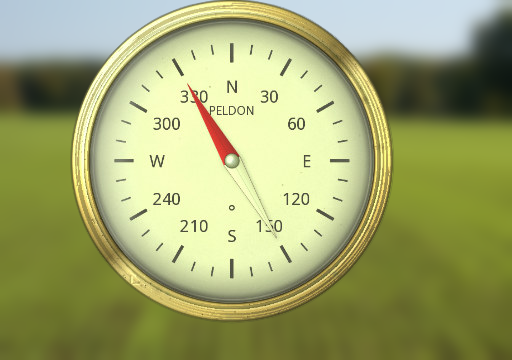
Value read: 330 °
